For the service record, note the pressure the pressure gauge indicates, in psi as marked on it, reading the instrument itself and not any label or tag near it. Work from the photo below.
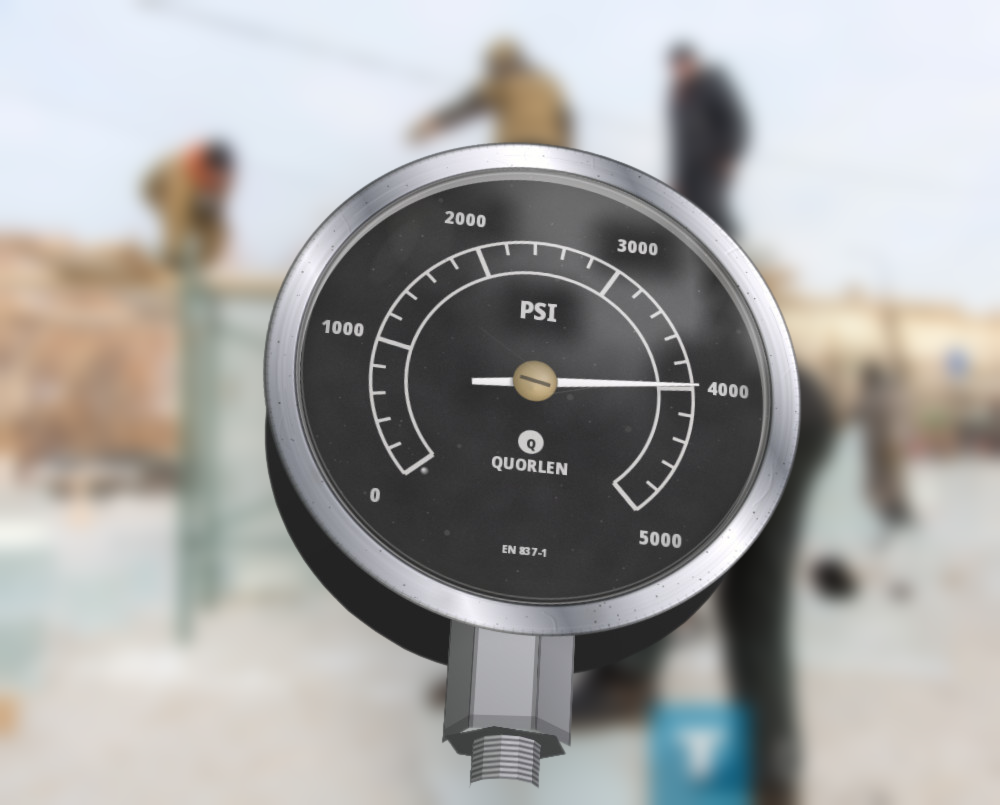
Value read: 4000 psi
